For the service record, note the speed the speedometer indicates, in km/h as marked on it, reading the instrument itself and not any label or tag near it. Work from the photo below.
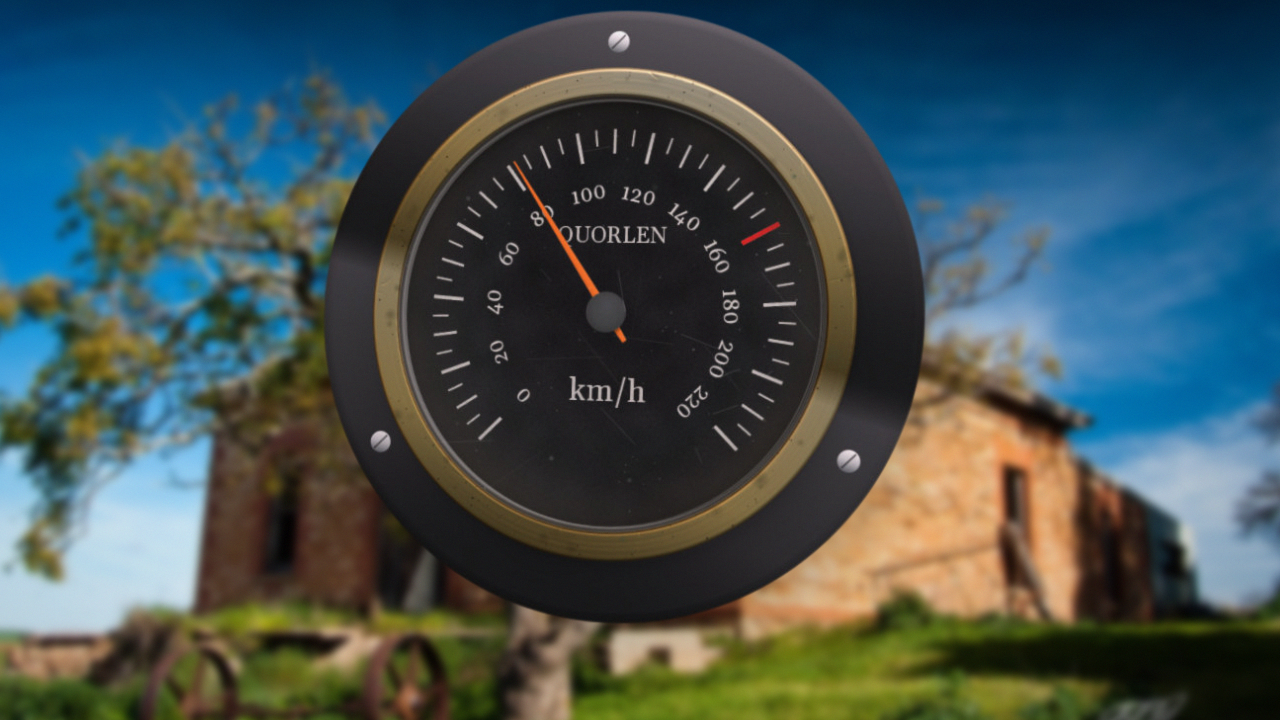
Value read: 82.5 km/h
